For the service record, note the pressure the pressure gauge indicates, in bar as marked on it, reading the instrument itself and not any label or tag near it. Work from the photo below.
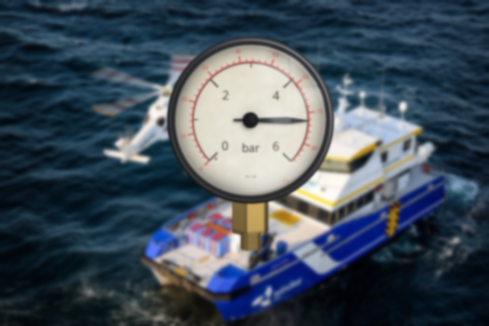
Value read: 5 bar
